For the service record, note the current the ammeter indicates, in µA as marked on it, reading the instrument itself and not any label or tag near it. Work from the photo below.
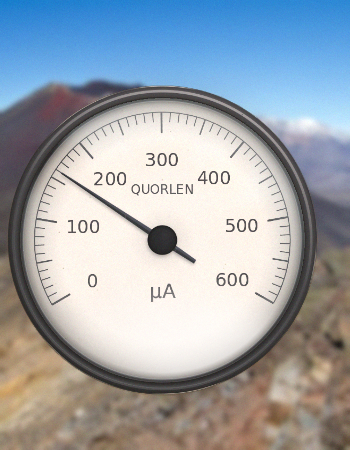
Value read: 160 µA
